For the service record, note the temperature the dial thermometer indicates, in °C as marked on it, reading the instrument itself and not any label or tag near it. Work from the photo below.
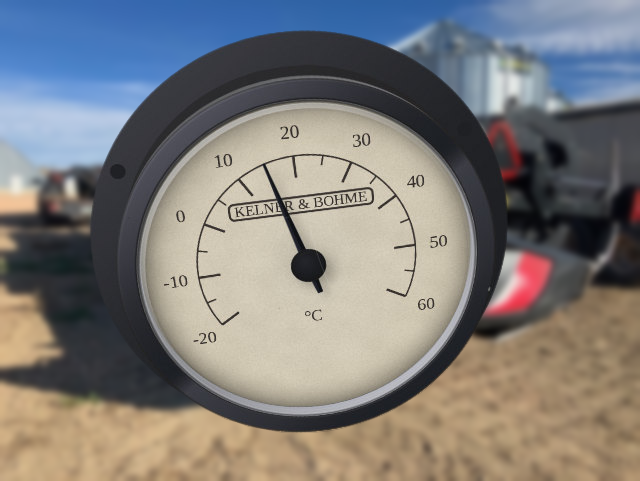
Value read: 15 °C
